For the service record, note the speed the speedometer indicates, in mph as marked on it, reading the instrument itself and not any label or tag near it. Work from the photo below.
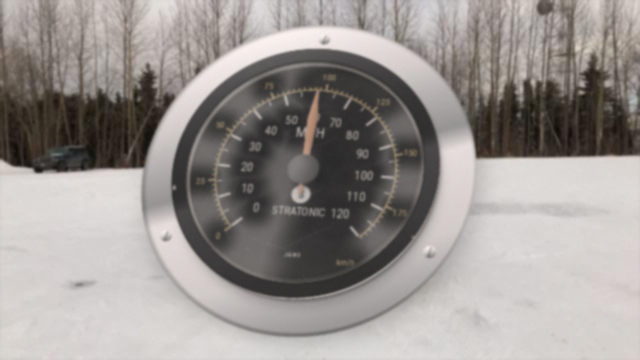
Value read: 60 mph
